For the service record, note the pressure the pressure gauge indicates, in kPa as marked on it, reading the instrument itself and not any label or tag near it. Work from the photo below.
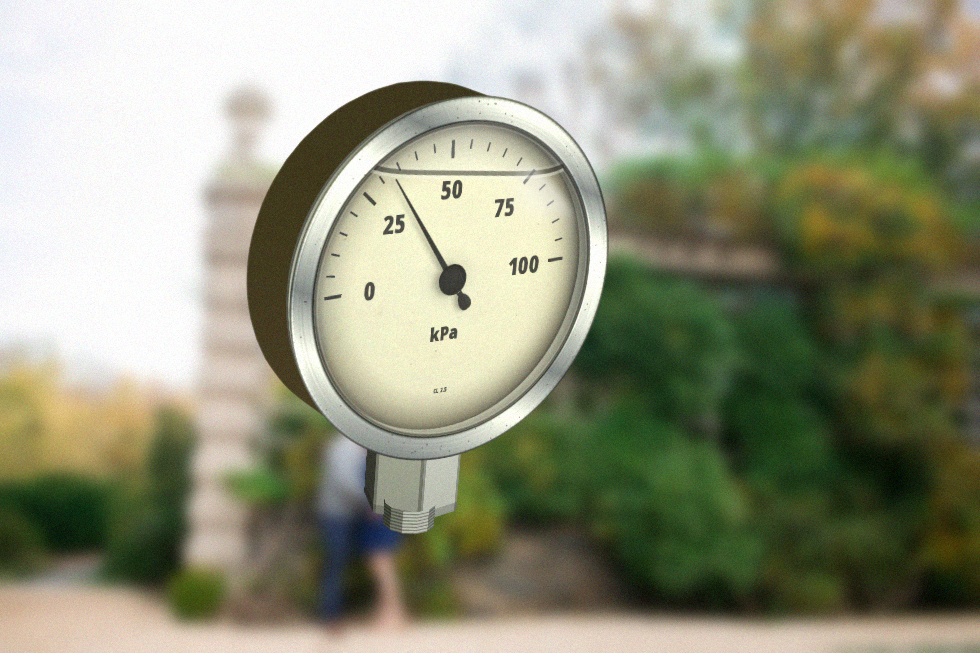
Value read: 32.5 kPa
